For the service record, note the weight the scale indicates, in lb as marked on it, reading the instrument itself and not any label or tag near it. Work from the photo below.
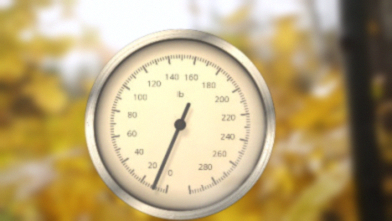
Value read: 10 lb
